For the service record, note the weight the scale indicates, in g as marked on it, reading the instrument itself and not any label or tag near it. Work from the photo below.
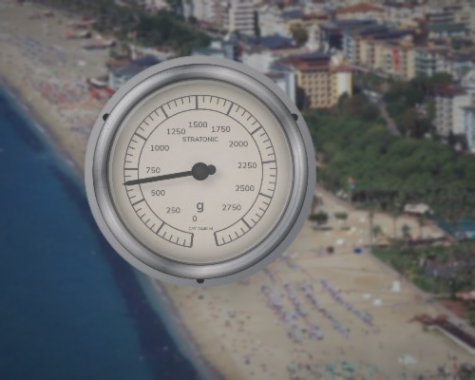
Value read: 650 g
